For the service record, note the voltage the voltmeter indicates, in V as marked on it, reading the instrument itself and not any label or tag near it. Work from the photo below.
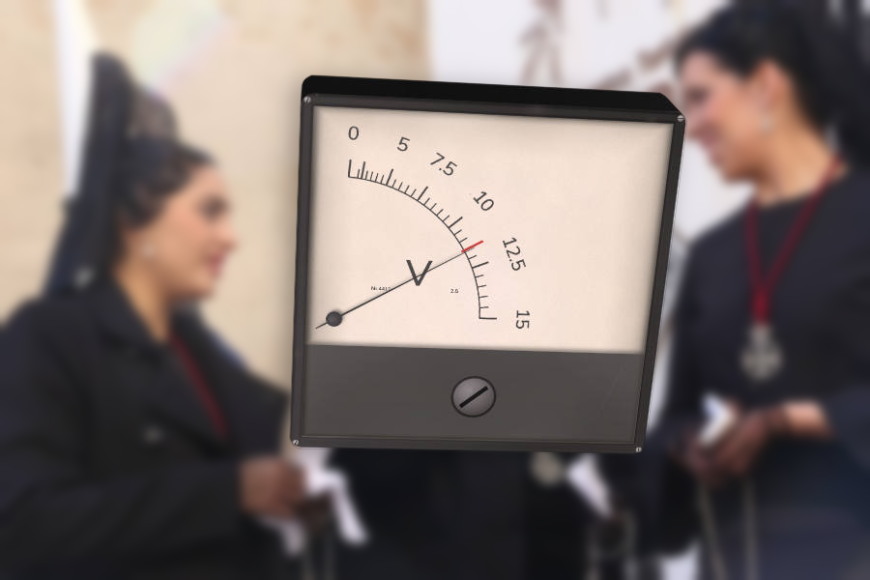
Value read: 11.5 V
